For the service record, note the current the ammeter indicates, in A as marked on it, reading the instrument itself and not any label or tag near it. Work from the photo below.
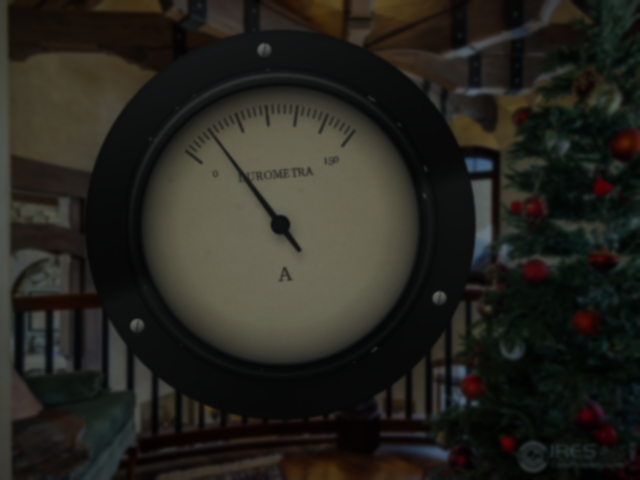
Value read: 25 A
